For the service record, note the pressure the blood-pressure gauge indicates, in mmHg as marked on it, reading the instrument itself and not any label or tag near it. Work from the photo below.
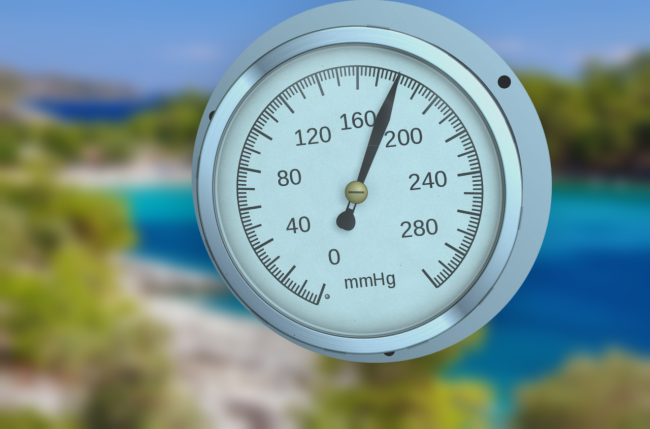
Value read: 180 mmHg
